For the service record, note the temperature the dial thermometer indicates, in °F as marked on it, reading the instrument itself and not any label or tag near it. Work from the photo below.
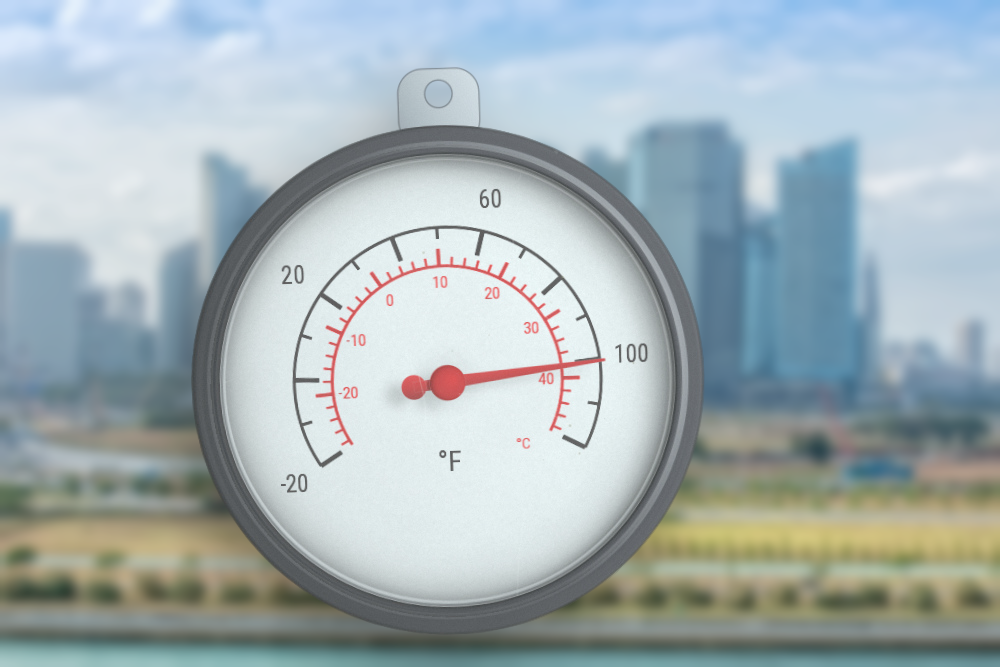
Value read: 100 °F
